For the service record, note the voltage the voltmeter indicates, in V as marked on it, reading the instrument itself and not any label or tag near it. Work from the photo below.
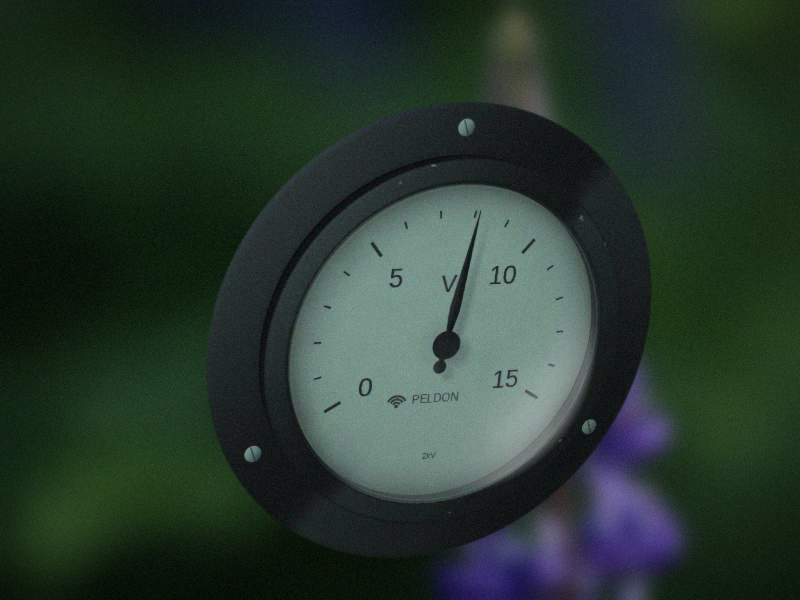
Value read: 8 V
